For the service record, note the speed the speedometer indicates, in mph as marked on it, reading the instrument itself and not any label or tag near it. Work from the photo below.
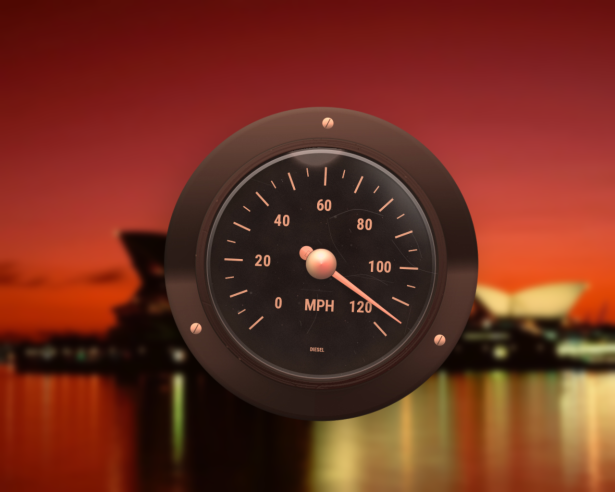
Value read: 115 mph
